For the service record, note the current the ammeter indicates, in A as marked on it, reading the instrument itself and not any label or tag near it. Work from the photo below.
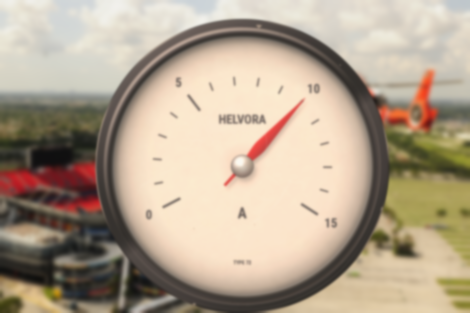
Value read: 10 A
